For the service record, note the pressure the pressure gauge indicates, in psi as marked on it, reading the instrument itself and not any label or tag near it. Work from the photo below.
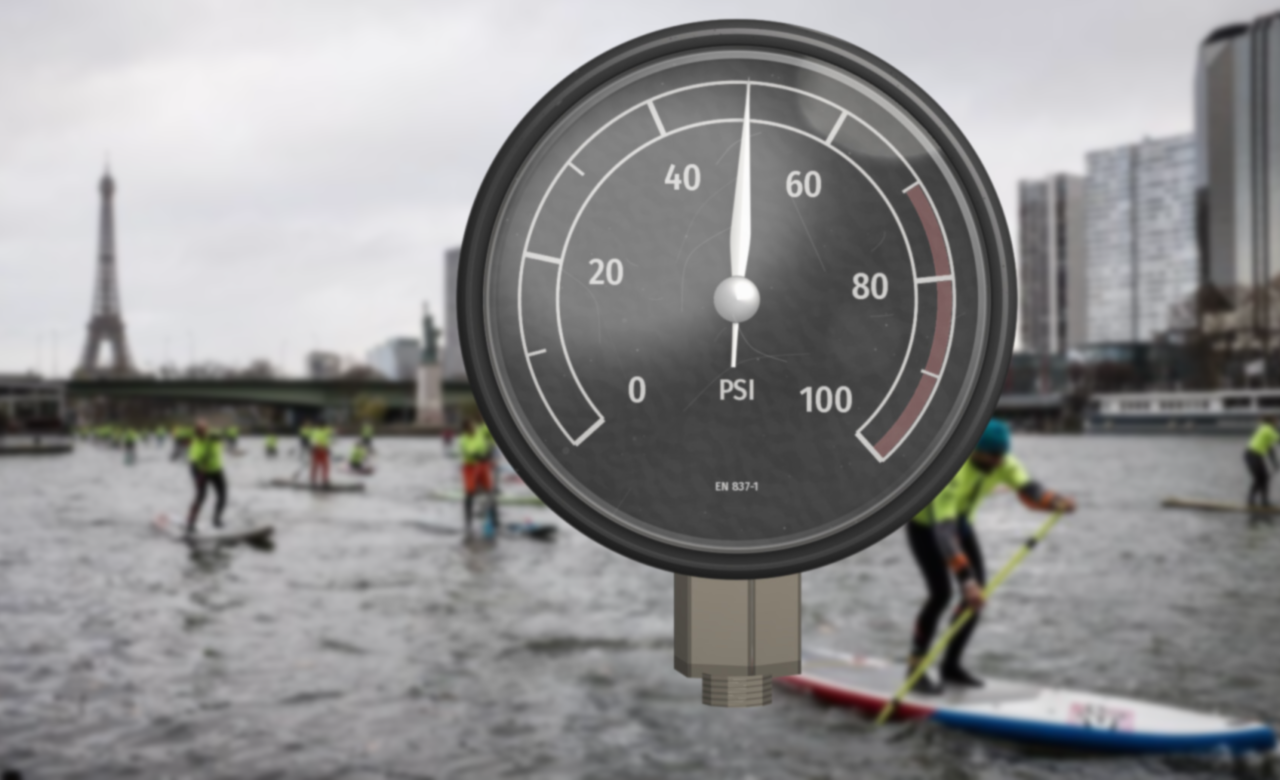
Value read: 50 psi
